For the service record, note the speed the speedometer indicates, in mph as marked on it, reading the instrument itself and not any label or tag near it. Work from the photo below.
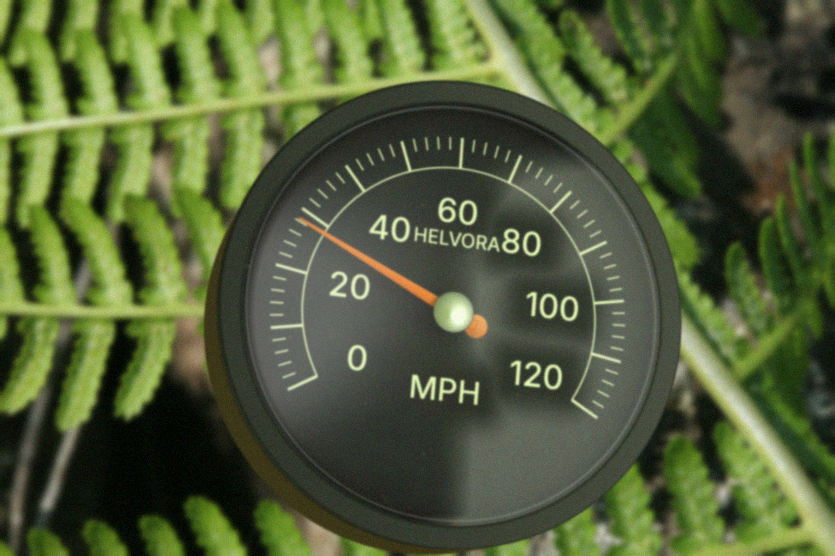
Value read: 28 mph
